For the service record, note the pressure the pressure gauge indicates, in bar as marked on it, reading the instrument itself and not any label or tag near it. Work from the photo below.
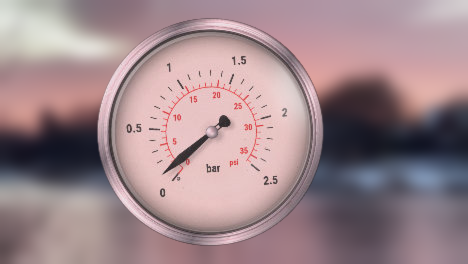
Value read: 0.1 bar
